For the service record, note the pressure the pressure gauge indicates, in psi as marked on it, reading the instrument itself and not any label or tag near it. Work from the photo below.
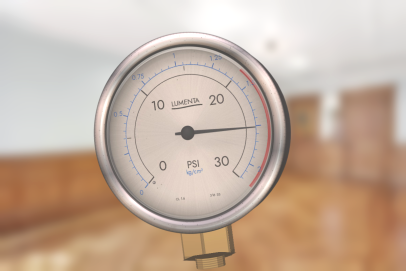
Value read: 25 psi
